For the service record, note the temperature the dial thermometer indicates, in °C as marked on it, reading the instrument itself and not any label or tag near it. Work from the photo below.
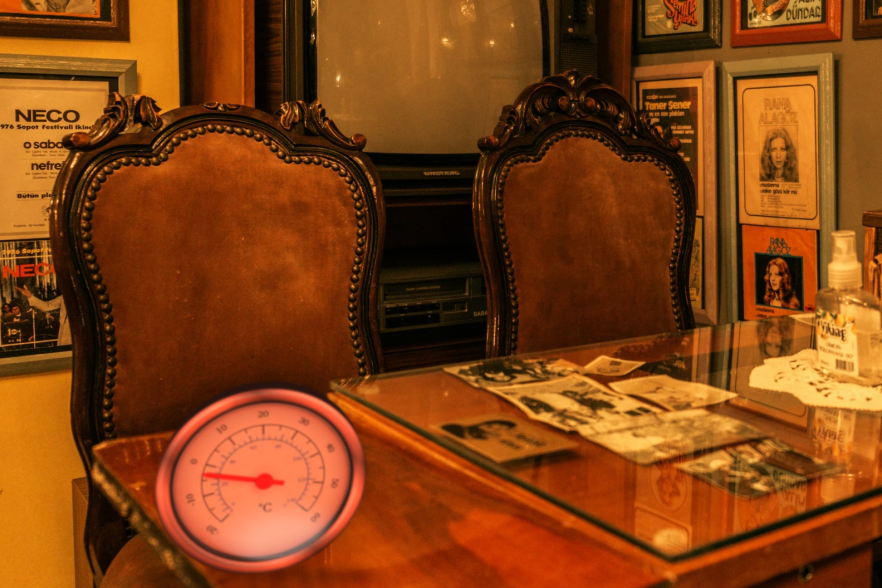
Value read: -2.5 °C
